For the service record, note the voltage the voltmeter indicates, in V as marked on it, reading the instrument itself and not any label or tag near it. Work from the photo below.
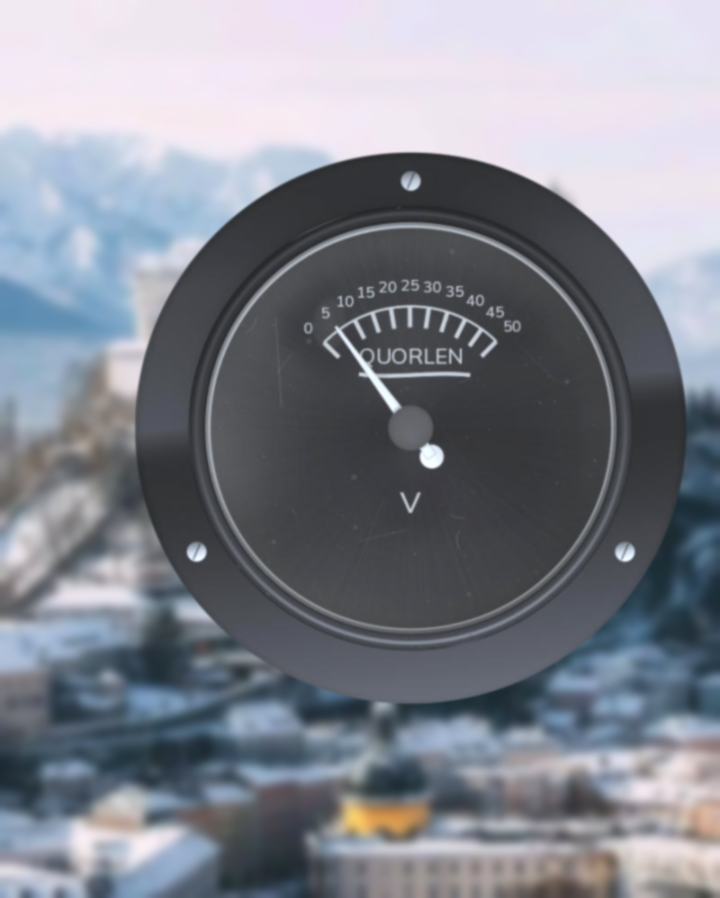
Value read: 5 V
